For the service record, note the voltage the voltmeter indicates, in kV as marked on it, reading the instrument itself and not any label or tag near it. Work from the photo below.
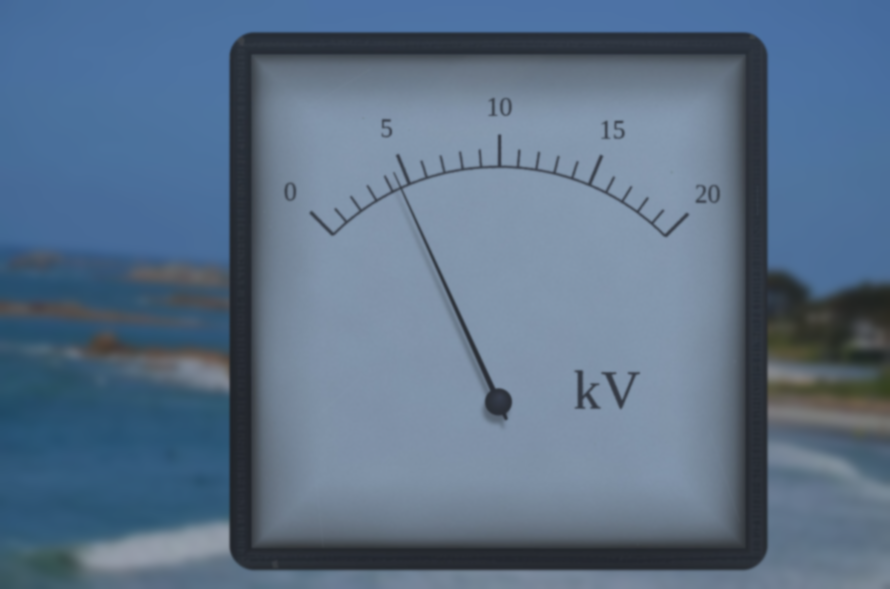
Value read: 4.5 kV
